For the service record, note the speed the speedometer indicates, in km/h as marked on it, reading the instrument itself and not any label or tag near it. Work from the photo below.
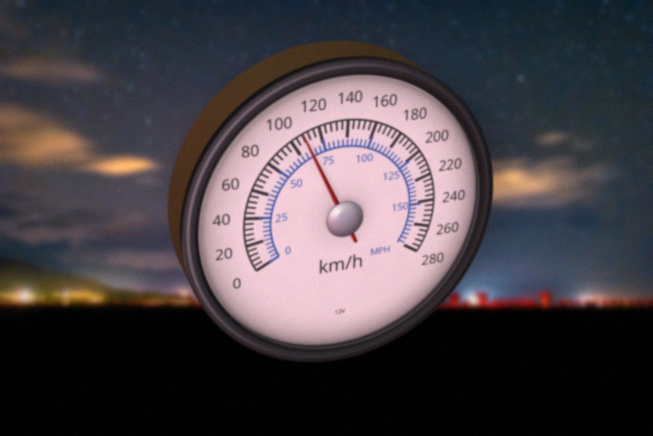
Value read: 108 km/h
